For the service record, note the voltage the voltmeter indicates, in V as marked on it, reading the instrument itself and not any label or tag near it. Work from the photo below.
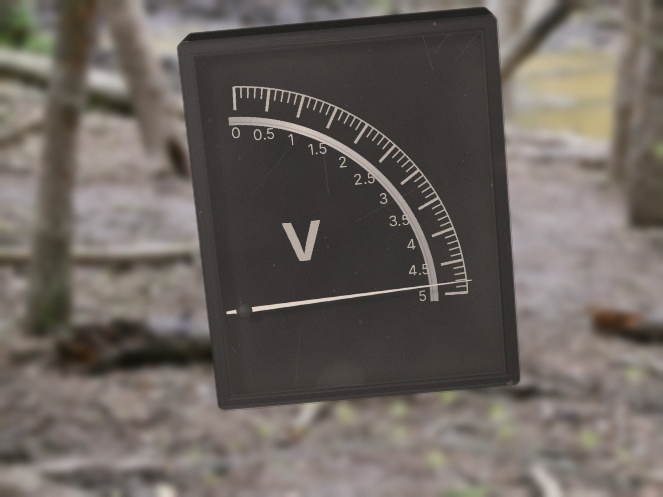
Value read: 4.8 V
